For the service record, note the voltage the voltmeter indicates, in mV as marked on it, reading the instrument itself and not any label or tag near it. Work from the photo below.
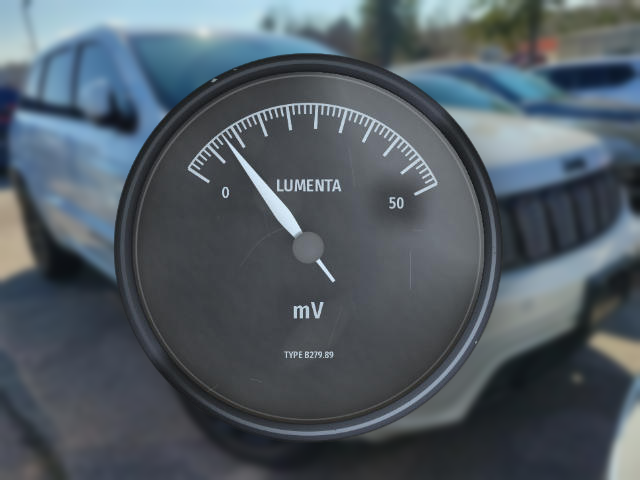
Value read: 8 mV
